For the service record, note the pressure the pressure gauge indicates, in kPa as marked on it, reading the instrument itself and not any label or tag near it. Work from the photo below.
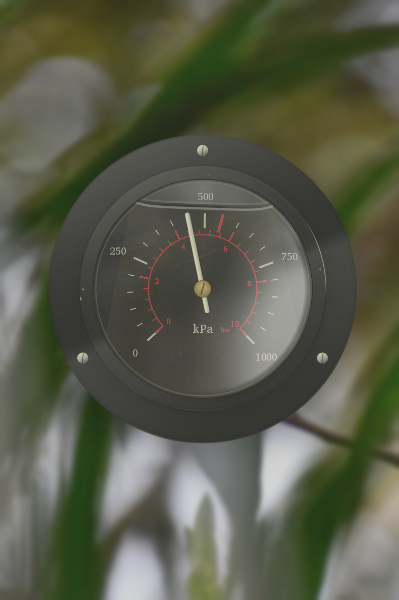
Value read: 450 kPa
